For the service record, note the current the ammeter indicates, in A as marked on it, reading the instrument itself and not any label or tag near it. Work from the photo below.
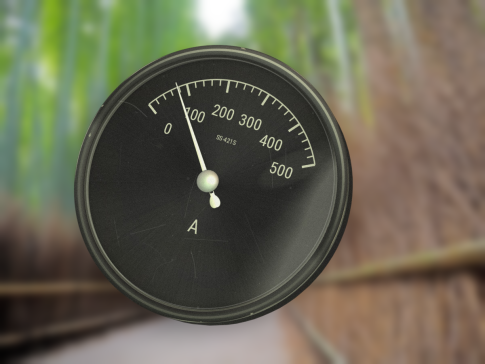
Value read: 80 A
